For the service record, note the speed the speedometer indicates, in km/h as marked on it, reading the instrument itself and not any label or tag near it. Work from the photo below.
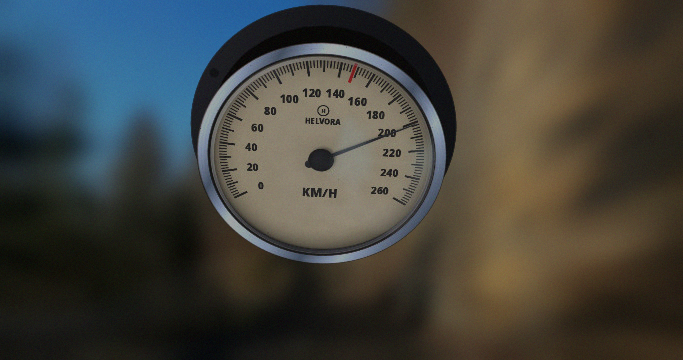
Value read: 200 km/h
